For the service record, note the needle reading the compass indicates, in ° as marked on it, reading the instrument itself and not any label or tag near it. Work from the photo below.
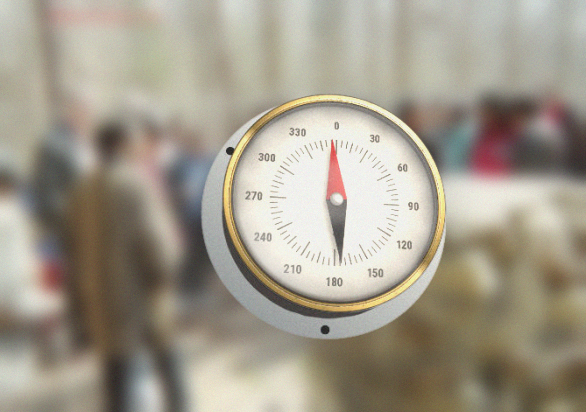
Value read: 355 °
